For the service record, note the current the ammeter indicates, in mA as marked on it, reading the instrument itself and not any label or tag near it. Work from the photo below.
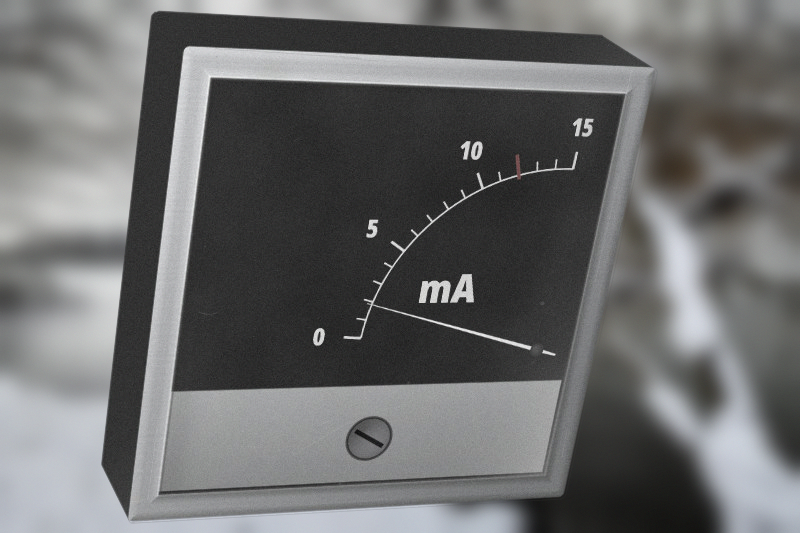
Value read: 2 mA
